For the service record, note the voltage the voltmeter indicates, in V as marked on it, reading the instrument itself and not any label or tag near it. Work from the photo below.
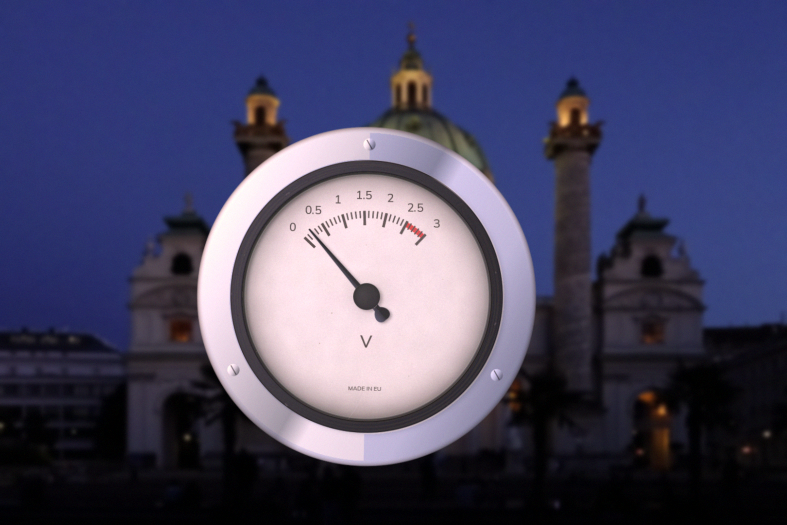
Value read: 0.2 V
